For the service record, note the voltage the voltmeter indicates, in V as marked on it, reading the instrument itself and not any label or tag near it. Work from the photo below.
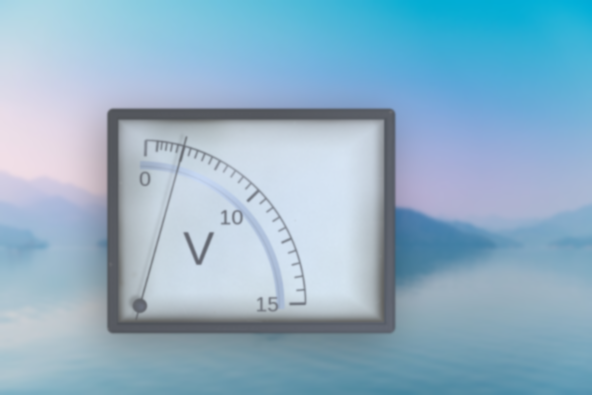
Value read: 5 V
